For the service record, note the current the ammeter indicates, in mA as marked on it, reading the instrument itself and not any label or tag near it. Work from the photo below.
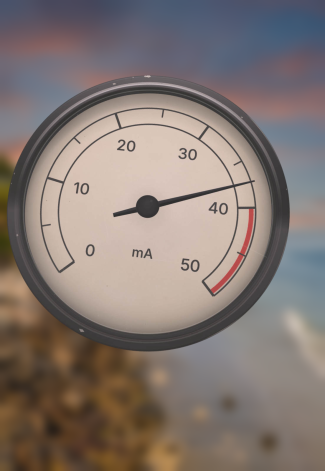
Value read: 37.5 mA
